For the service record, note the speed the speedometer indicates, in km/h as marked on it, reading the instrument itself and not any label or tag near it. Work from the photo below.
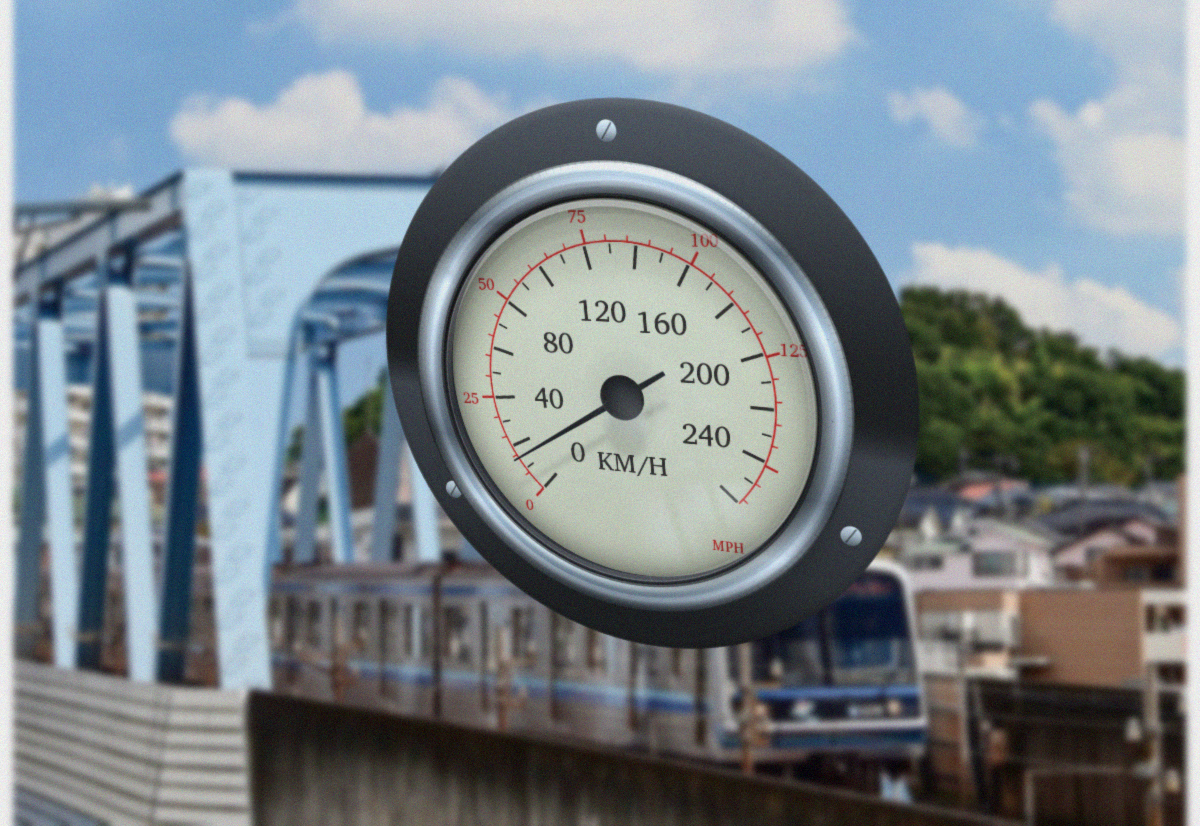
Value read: 15 km/h
